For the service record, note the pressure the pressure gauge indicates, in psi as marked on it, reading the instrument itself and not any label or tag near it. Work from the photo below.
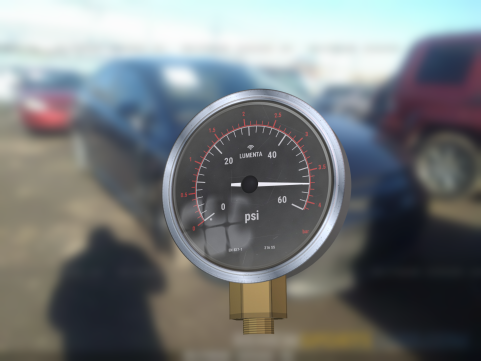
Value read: 54 psi
